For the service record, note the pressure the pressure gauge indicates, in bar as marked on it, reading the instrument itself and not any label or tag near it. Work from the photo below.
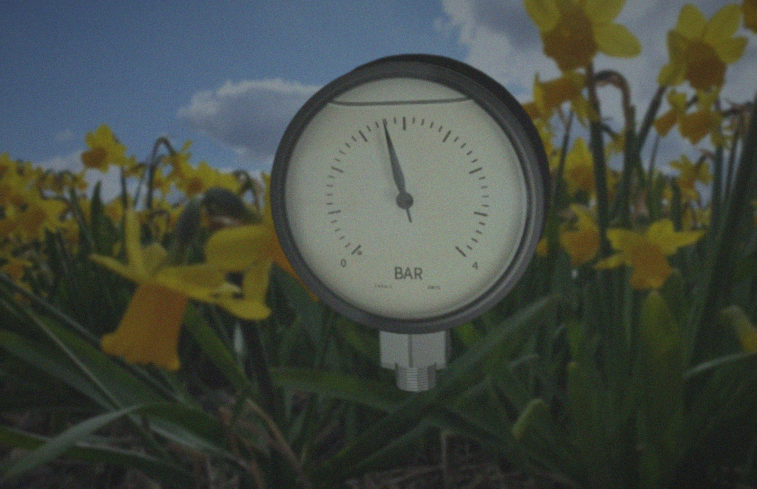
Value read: 1.8 bar
